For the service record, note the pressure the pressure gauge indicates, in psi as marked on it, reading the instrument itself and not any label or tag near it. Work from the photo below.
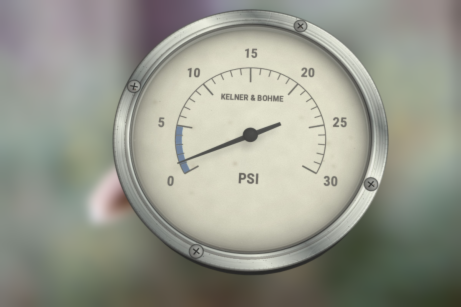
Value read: 1 psi
